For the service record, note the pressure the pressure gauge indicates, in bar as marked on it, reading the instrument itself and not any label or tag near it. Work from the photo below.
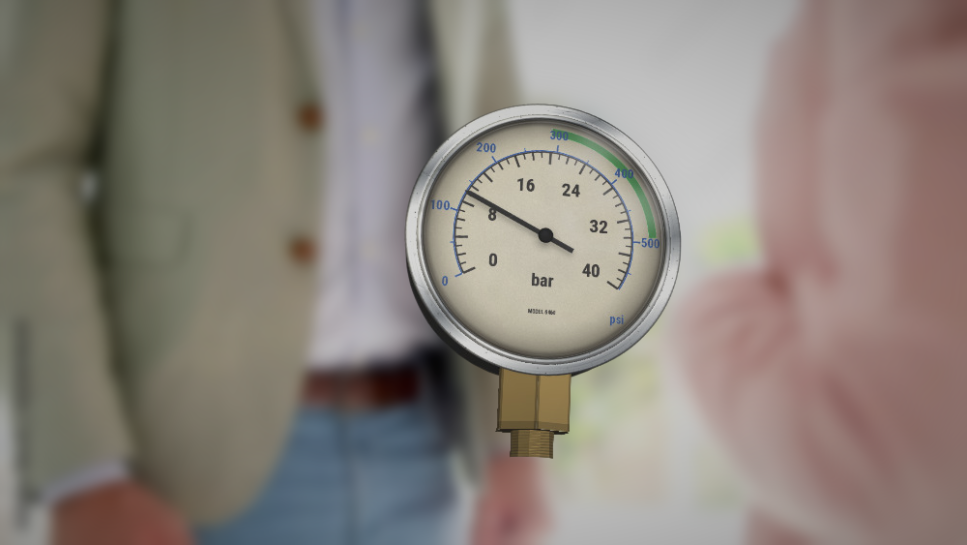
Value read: 9 bar
